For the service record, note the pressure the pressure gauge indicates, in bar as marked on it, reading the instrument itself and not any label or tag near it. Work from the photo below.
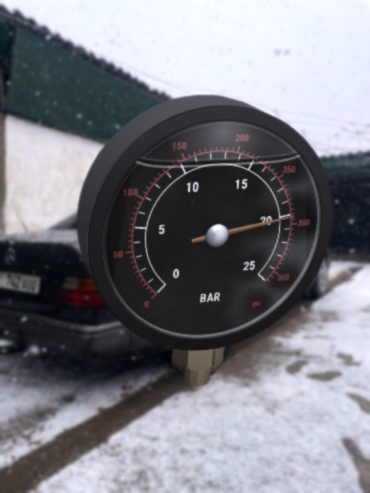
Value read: 20 bar
